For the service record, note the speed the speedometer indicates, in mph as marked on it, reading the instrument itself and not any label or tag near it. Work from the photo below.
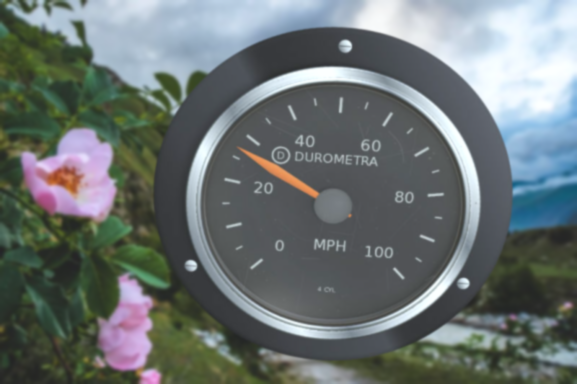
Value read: 27.5 mph
